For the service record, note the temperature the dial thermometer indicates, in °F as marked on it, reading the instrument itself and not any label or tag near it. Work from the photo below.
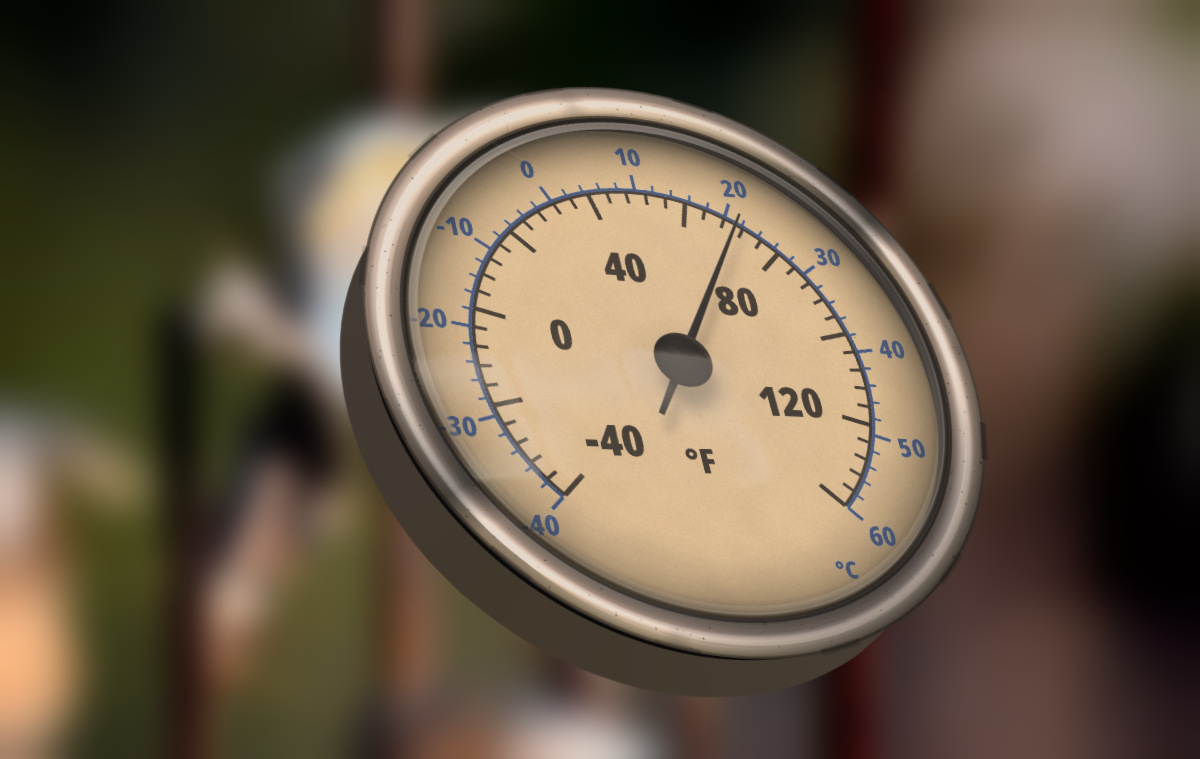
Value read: 70 °F
